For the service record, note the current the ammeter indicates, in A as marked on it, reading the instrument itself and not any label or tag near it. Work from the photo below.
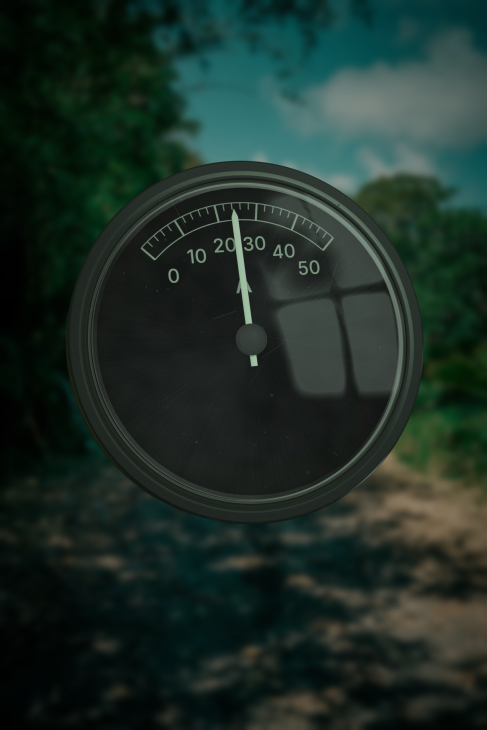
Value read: 24 A
